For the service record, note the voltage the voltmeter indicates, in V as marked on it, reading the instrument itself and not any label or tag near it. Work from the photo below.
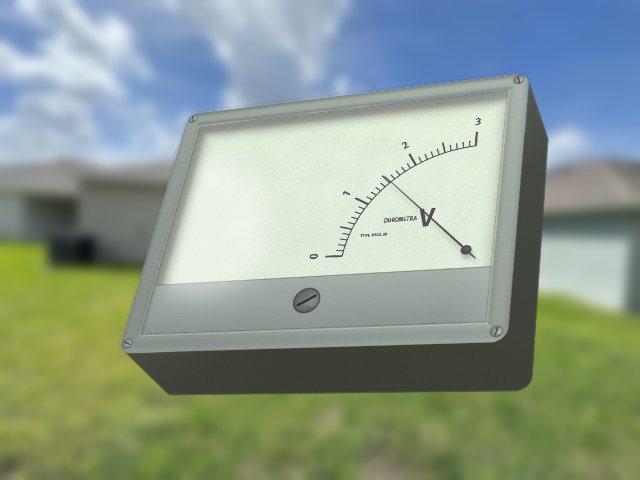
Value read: 1.5 V
